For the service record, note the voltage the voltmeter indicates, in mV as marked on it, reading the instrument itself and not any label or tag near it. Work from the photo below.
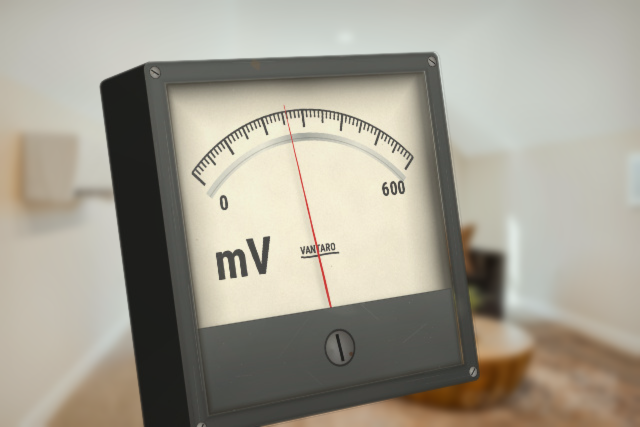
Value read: 250 mV
